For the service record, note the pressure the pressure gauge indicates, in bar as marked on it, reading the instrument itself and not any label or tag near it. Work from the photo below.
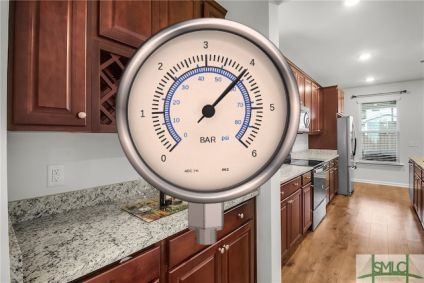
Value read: 4 bar
